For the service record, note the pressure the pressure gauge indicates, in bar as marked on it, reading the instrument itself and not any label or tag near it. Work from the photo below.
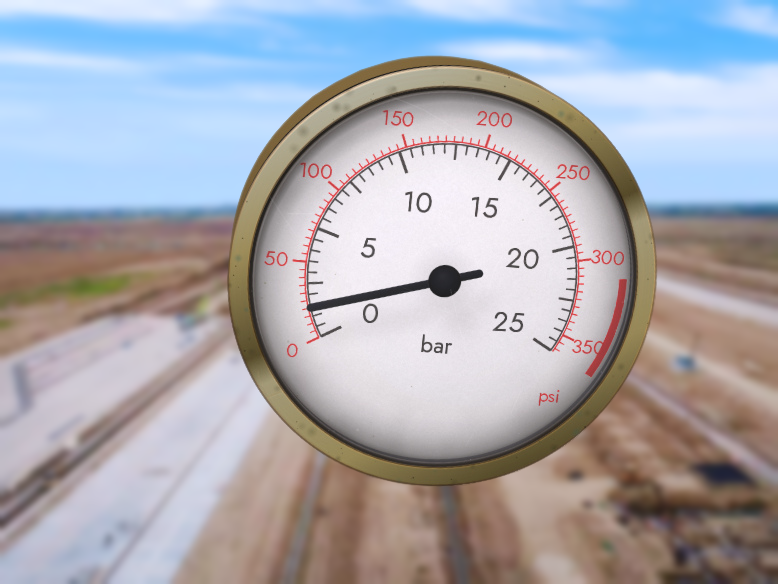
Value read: 1.5 bar
